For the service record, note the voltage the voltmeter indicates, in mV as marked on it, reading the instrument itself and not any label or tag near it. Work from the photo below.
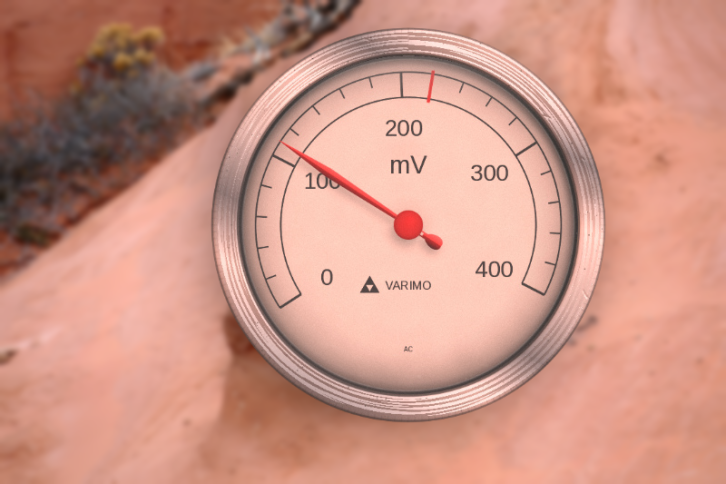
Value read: 110 mV
